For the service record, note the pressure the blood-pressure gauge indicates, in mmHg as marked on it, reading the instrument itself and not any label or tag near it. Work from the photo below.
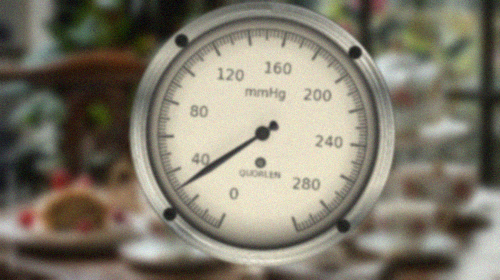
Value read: 30 mmHg
